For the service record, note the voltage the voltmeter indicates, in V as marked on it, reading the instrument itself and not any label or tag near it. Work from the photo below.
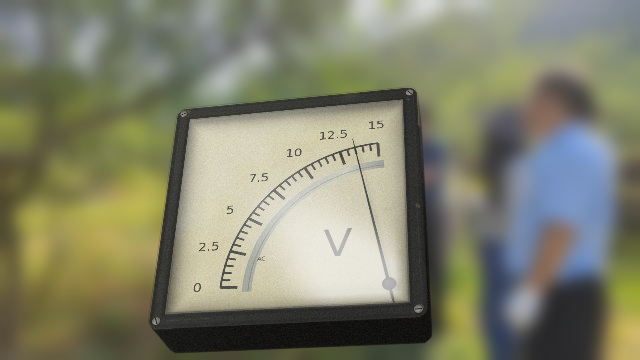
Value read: 13.5 V
